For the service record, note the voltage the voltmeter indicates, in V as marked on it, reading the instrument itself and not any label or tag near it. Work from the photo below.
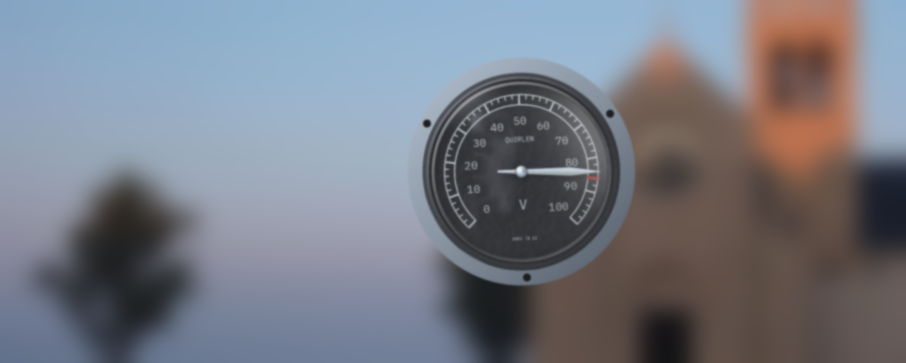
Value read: 84 V
